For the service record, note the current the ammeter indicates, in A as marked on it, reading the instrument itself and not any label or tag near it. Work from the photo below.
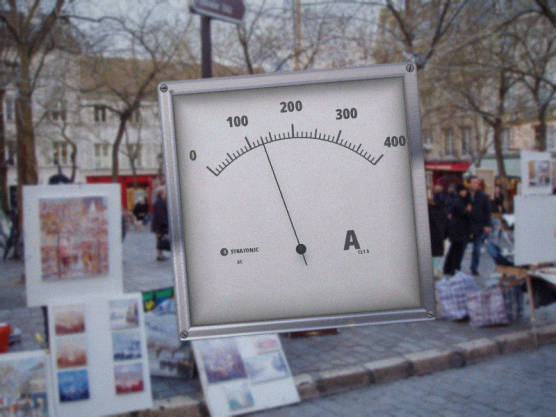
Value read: 130 A
